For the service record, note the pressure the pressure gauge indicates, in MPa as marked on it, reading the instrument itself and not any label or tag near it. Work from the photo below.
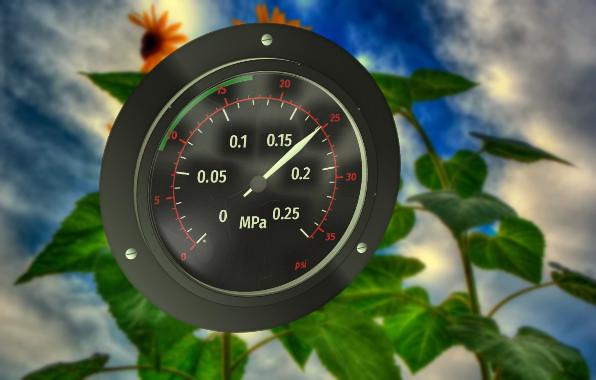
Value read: 0.17 MPa
